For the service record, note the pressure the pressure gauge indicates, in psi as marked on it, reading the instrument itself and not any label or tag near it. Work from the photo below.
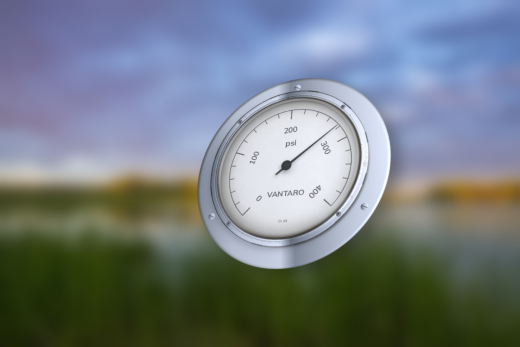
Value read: 280 psi
